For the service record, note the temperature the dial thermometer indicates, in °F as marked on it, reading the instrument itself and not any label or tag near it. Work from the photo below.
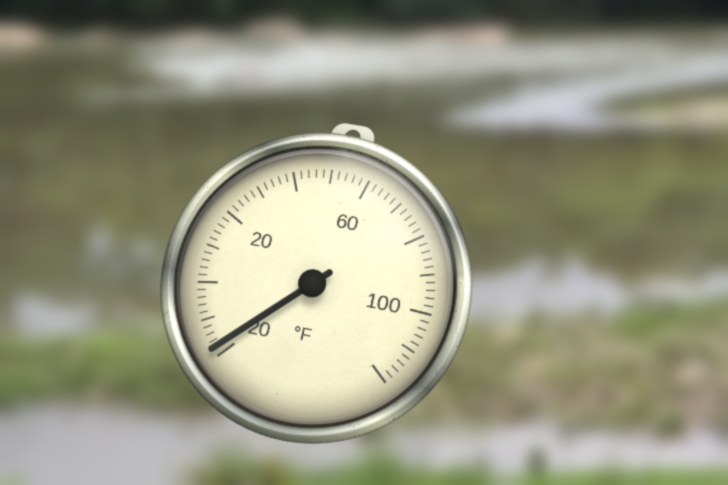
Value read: -18 °F
